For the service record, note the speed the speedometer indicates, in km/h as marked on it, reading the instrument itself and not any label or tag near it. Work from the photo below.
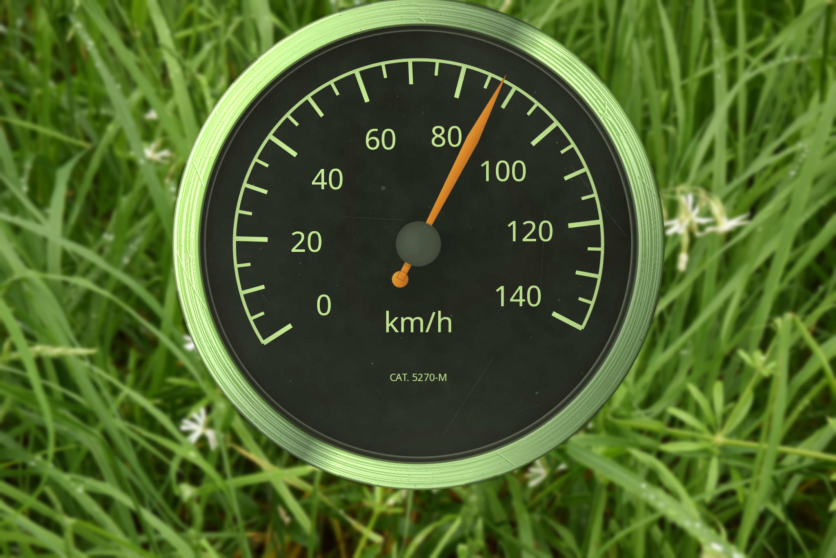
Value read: 87.5 km/h
